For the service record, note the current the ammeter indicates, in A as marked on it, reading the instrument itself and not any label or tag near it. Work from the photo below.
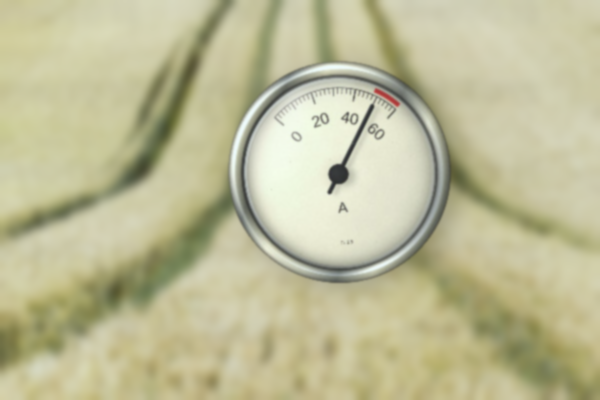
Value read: 50 A
